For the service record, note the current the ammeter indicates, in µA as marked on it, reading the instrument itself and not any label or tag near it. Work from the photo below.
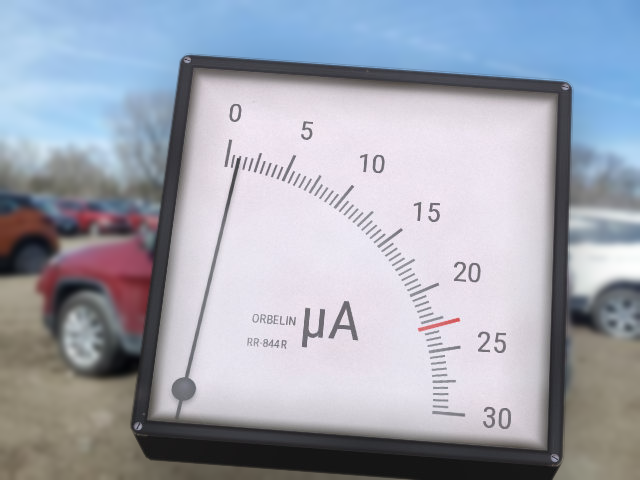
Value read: 1 µA
